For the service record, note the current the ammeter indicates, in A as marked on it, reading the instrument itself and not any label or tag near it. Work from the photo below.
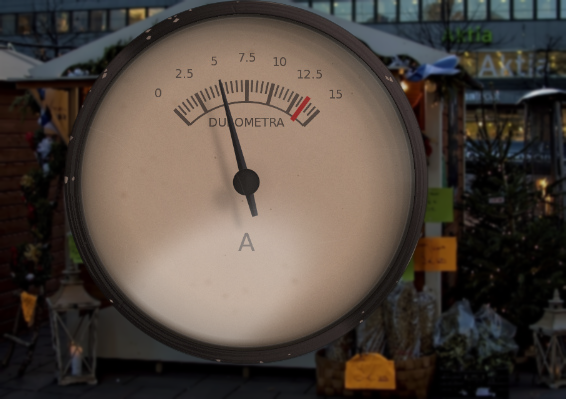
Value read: 5 A
